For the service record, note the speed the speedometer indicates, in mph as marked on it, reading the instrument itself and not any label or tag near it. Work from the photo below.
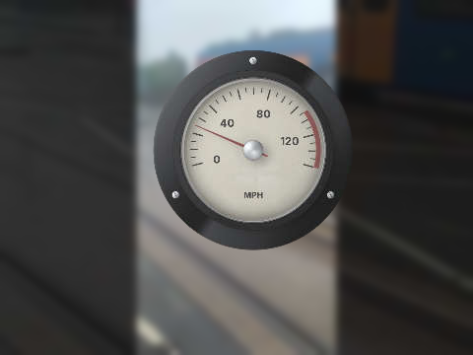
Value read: 25 mph
